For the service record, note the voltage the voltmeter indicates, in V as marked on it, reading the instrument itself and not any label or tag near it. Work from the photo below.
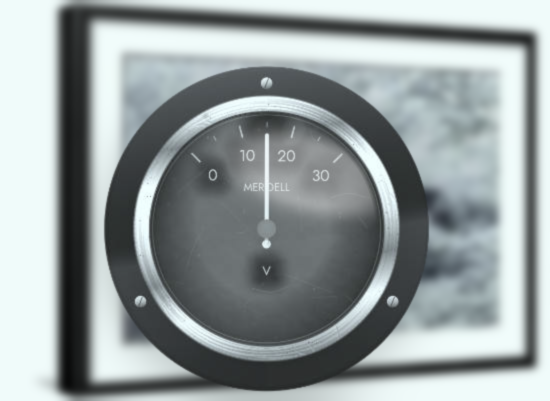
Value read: 15 V
